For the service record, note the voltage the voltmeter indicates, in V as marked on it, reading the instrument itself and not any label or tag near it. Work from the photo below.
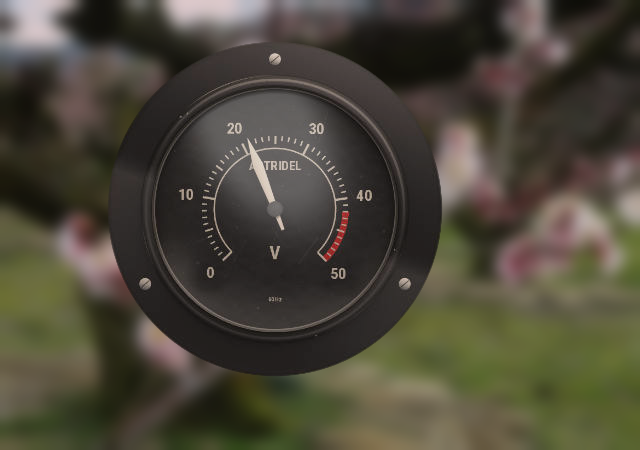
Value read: 21 V
